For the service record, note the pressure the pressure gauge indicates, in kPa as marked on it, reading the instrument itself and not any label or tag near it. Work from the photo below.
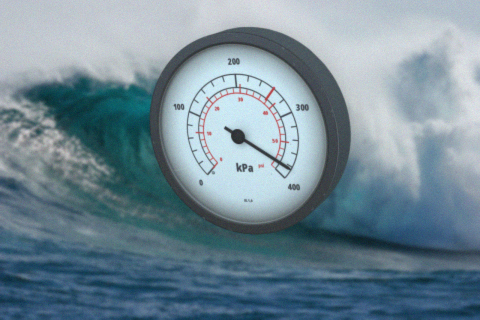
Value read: 380 kPa
